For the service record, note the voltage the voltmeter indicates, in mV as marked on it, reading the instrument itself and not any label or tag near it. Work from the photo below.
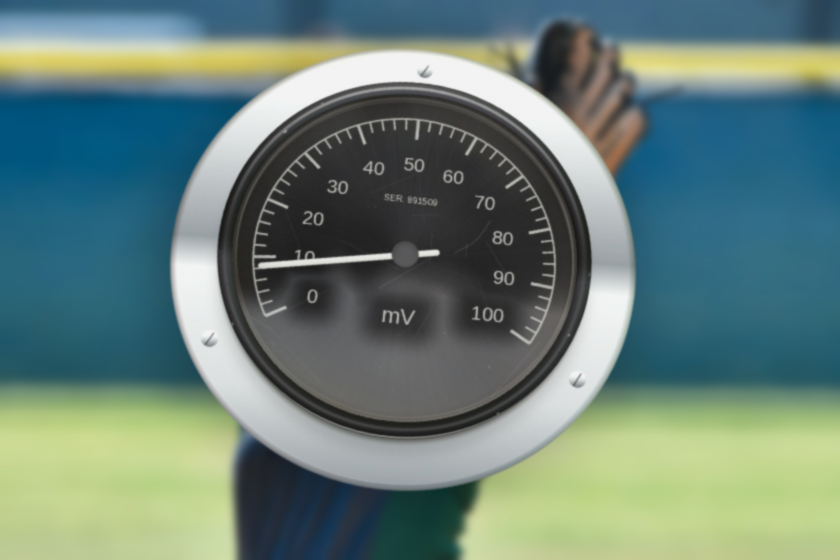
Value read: 8 mV
